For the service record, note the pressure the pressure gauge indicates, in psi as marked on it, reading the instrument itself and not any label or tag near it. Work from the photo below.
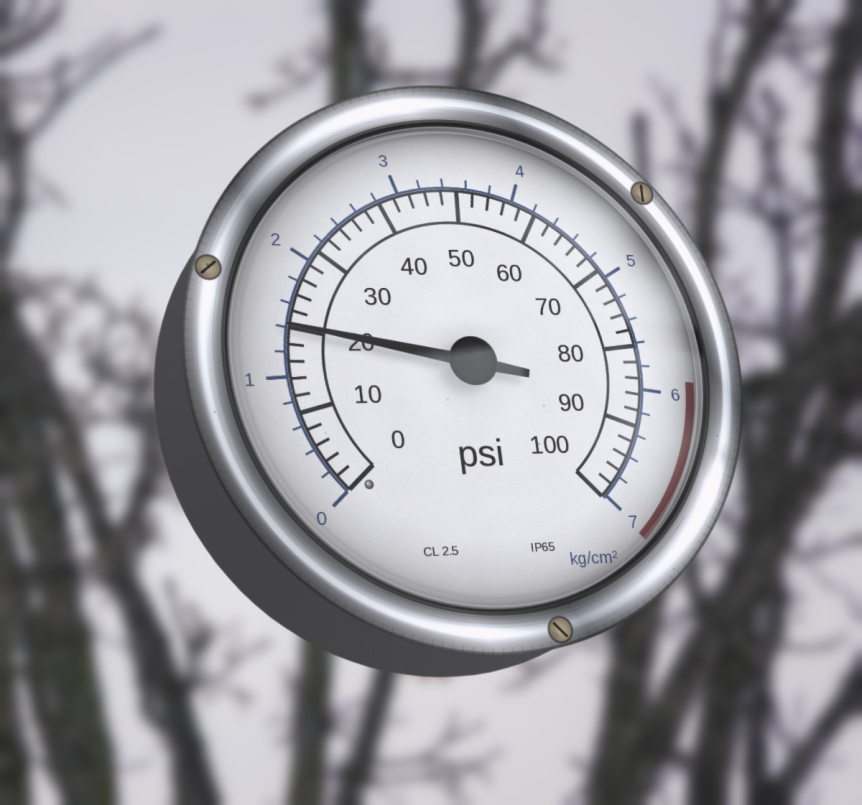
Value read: 20 psi
